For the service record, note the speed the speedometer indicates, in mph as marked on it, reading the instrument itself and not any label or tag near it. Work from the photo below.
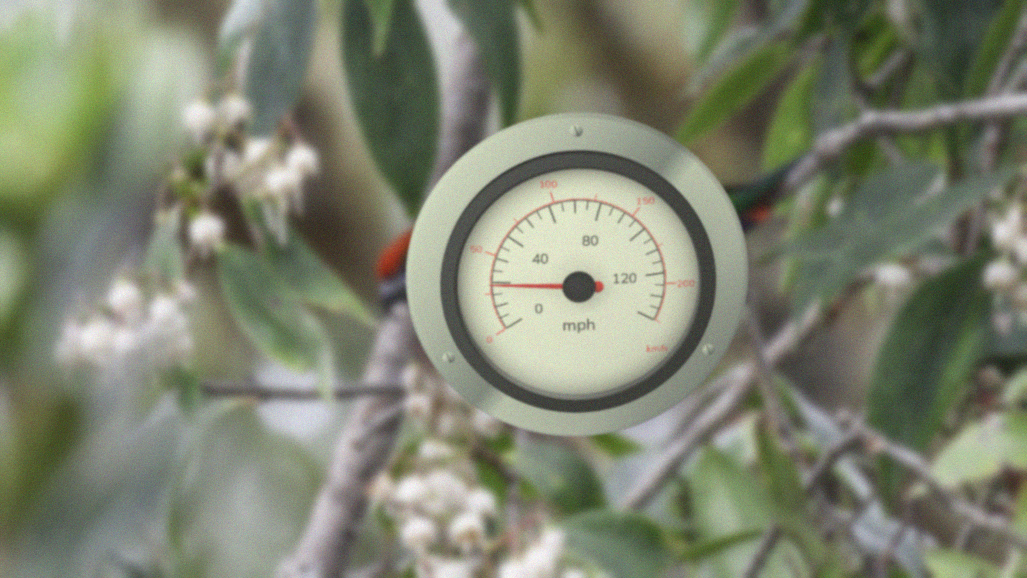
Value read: 20 mph
